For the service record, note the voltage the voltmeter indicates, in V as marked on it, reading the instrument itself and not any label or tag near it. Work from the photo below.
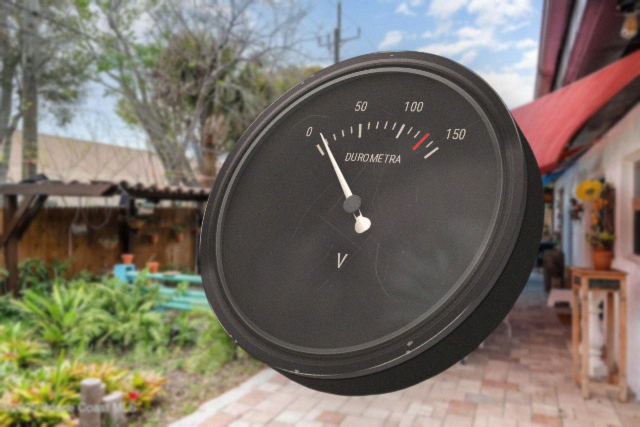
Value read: 10 V
